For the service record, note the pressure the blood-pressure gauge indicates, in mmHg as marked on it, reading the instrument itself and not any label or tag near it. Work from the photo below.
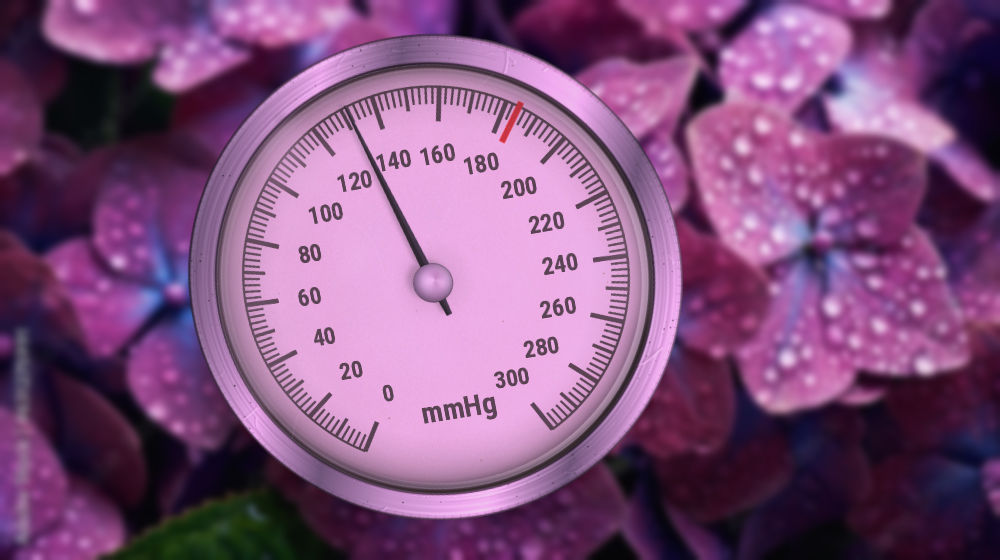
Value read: 132 mmHg
